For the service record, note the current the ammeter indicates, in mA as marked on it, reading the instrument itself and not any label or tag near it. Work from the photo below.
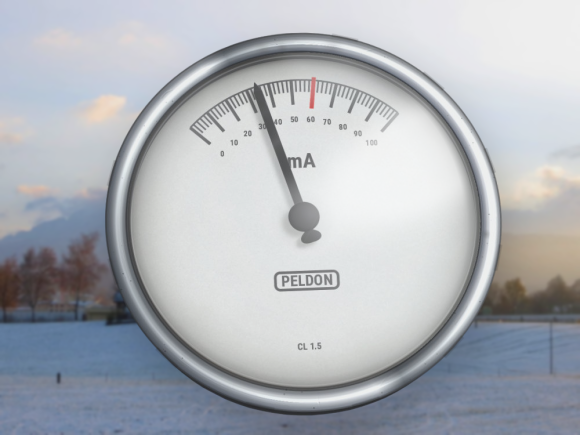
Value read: 34 mA
